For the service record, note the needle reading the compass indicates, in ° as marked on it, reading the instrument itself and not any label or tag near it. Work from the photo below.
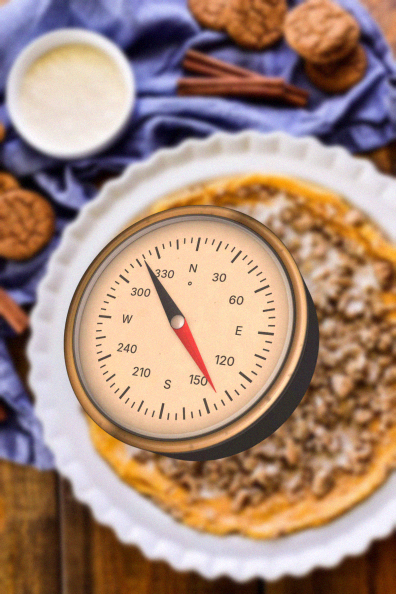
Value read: 140 °
